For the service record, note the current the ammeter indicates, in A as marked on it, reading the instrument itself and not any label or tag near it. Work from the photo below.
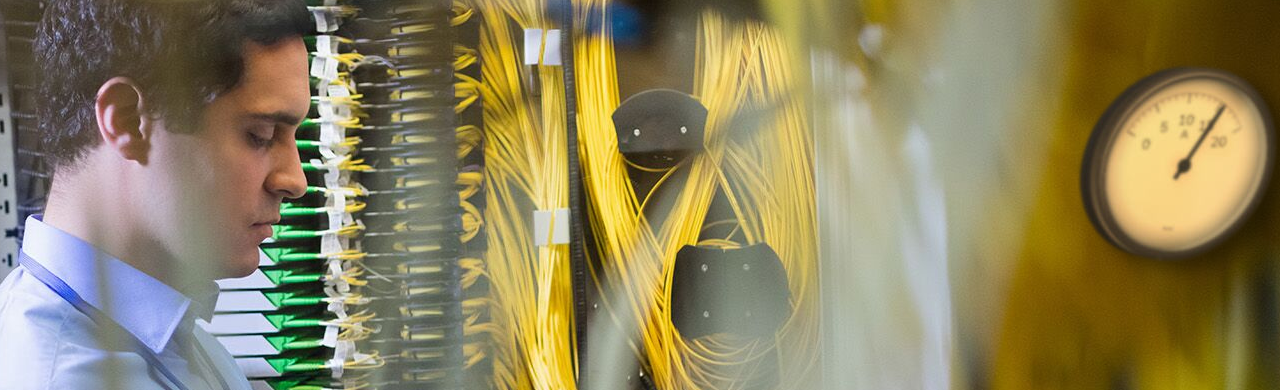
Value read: 15 A
